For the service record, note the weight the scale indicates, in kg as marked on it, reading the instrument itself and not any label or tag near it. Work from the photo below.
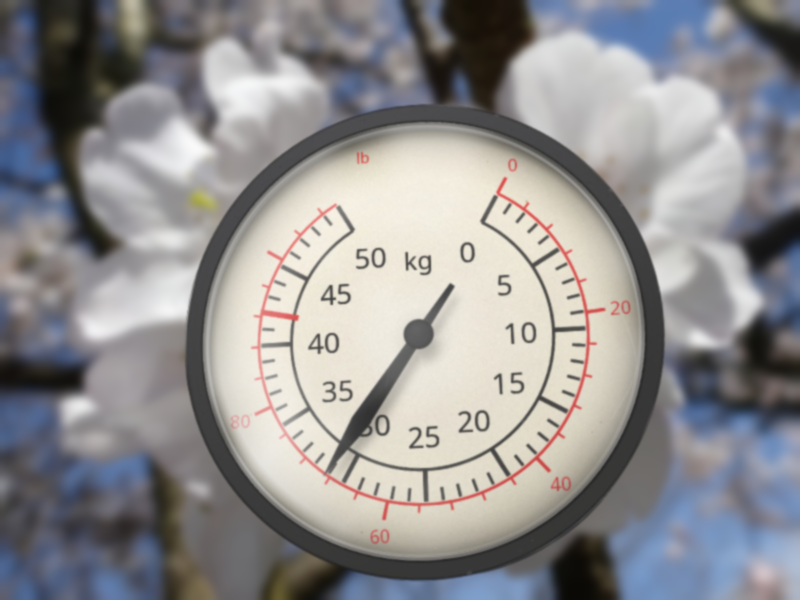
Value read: 31 kg
